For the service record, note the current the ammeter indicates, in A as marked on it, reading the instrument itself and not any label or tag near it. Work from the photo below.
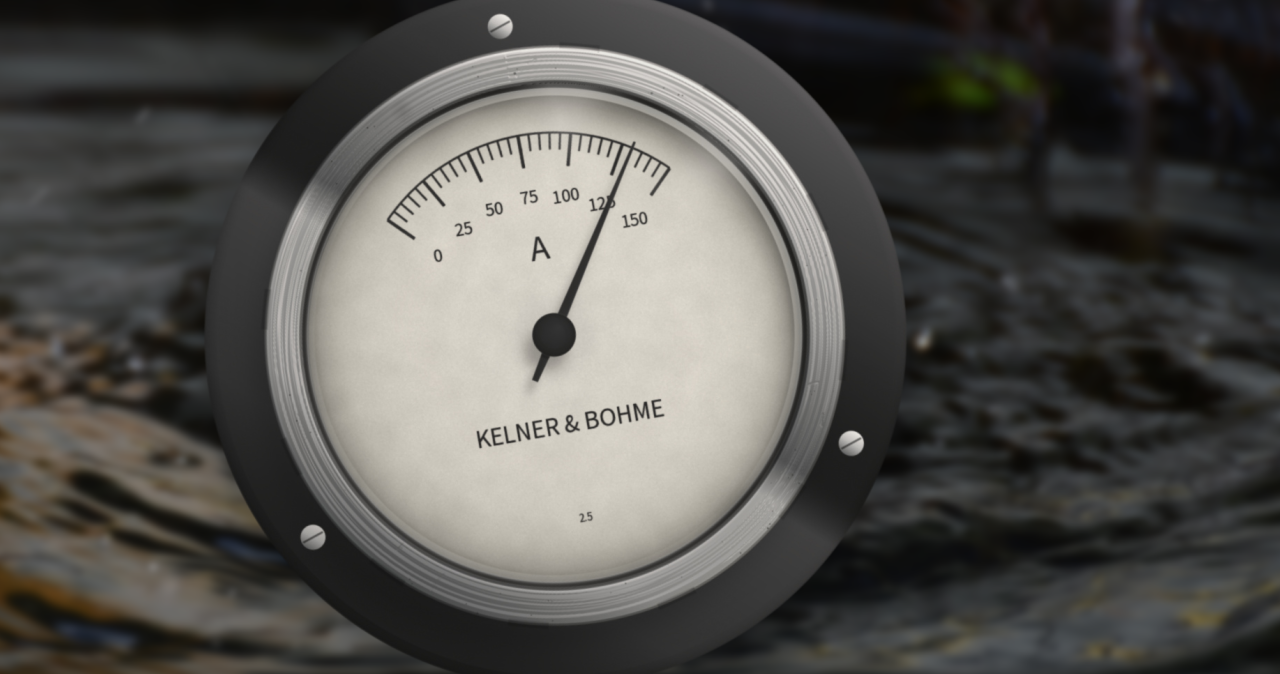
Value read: 130 A
